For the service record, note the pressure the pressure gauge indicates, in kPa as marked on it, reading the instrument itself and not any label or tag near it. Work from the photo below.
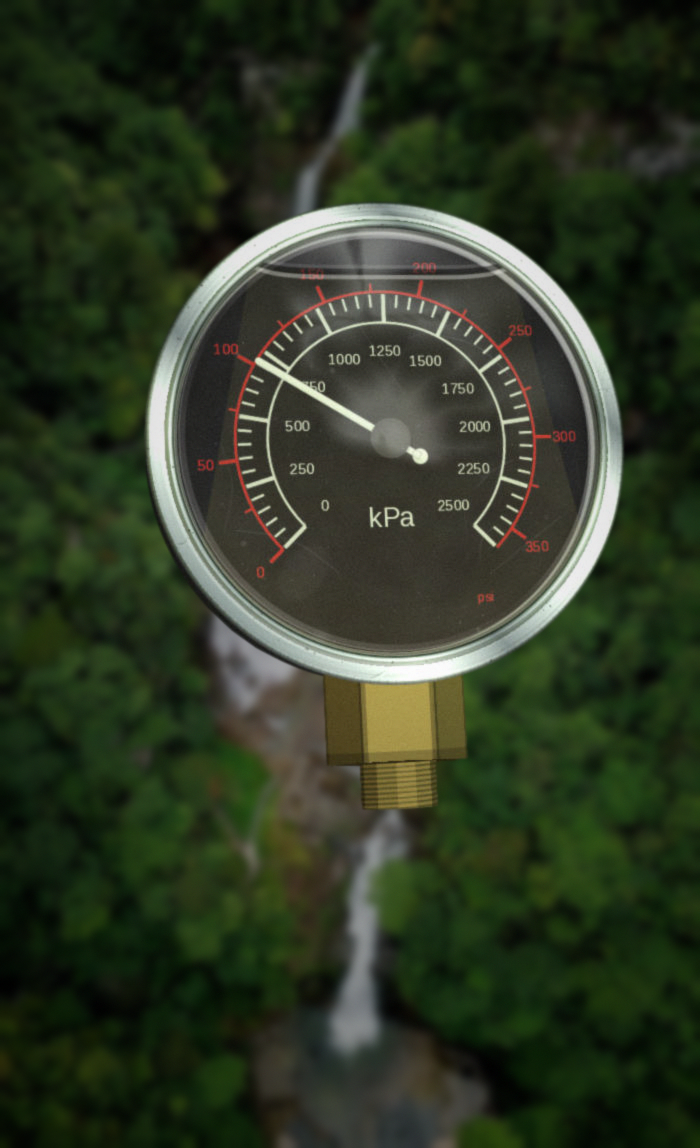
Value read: 700 kPa
